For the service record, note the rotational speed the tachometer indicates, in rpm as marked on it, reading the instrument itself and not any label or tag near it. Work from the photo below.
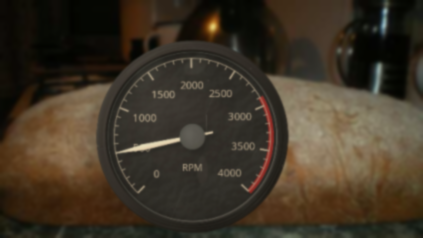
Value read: 500 rpm
